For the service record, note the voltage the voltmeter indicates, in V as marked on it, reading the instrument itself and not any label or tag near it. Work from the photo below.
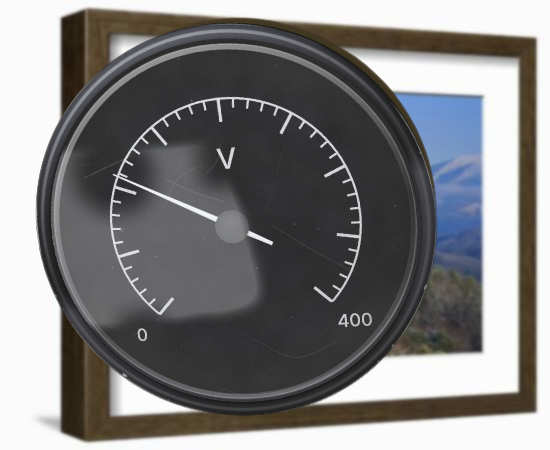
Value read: 110 V
